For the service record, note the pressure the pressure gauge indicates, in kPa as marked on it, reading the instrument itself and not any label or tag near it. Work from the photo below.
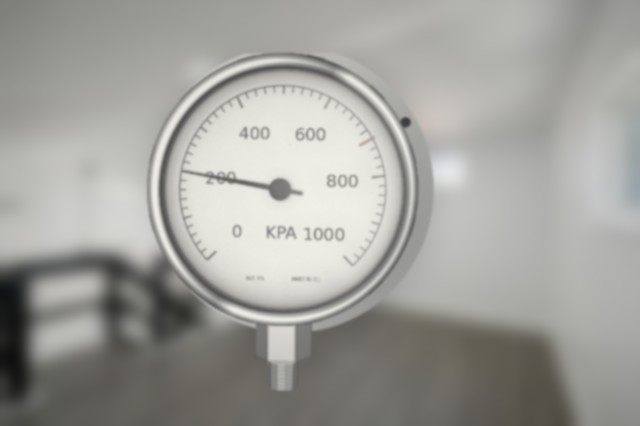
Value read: 200 kPa
